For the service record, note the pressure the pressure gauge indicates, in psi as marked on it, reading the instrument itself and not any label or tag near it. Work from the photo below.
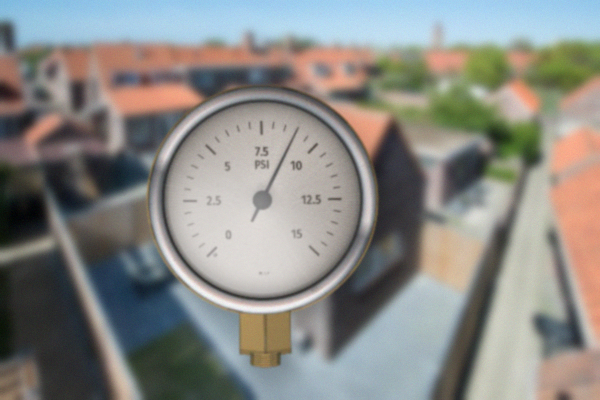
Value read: 9 psi
